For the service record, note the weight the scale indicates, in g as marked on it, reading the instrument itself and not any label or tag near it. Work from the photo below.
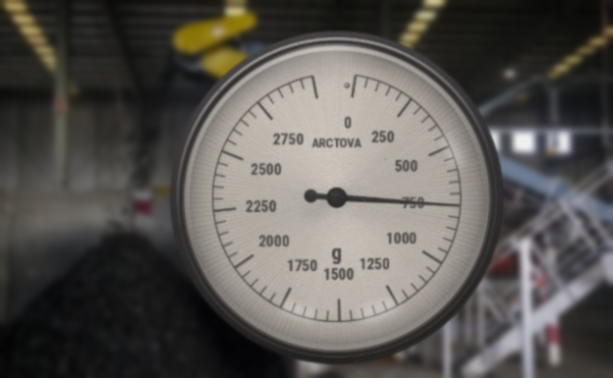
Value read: 750 g
